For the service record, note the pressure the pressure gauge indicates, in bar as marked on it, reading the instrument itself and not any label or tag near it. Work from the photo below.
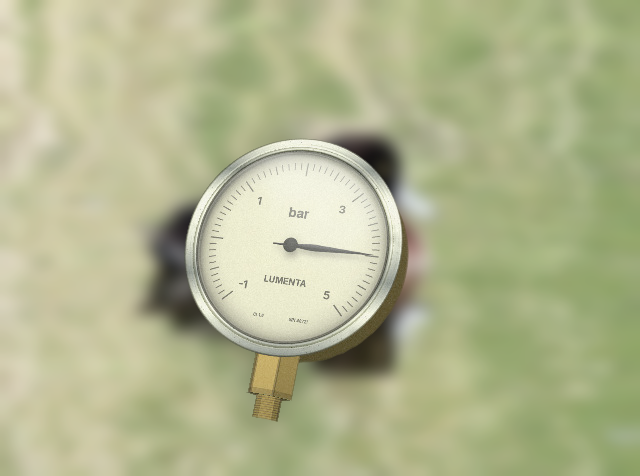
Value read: 4 bar
